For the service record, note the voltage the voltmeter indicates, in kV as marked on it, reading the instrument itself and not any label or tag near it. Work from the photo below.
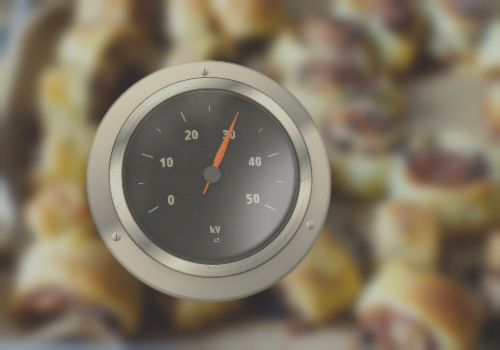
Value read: 30 kV
